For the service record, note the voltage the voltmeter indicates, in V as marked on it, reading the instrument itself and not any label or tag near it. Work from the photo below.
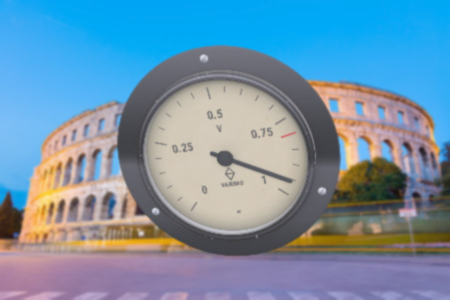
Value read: 0.95 V
